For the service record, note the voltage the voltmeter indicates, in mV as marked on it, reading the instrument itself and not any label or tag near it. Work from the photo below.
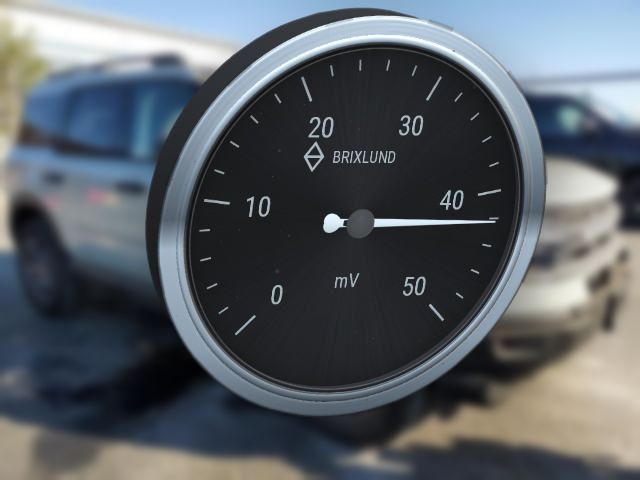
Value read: 42 mV
